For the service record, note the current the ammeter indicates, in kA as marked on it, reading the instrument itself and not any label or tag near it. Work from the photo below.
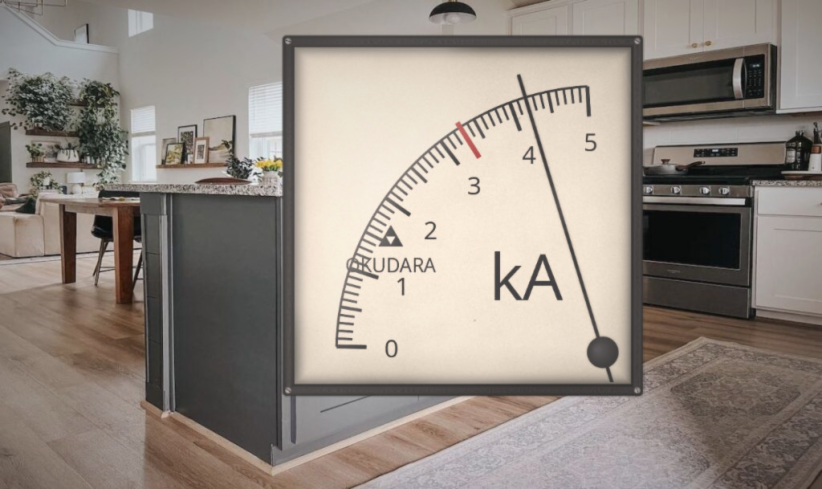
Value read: 4.2 kA
